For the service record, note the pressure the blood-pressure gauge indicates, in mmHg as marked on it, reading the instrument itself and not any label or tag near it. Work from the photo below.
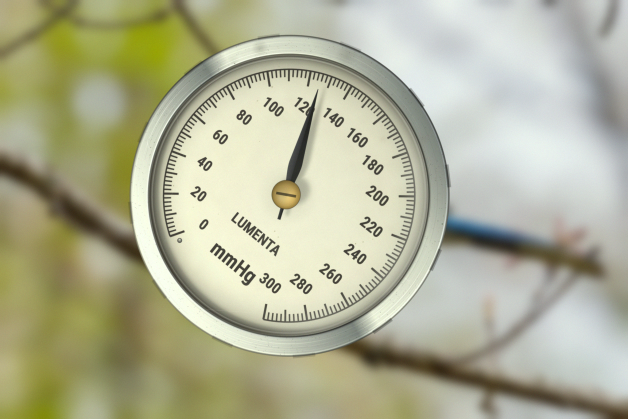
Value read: 126 mmHg
